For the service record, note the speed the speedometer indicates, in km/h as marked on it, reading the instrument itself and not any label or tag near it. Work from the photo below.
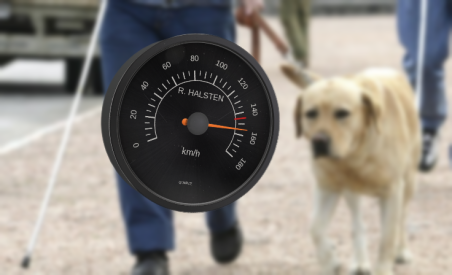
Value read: 155 km/h
